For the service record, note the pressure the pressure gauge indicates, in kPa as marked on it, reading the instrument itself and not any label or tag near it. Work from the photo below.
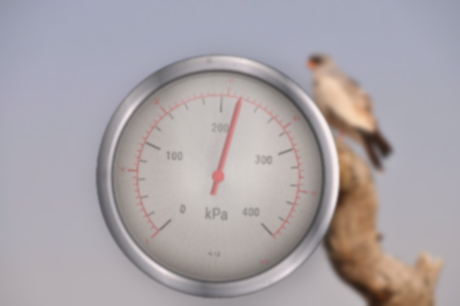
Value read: 220 kPa
